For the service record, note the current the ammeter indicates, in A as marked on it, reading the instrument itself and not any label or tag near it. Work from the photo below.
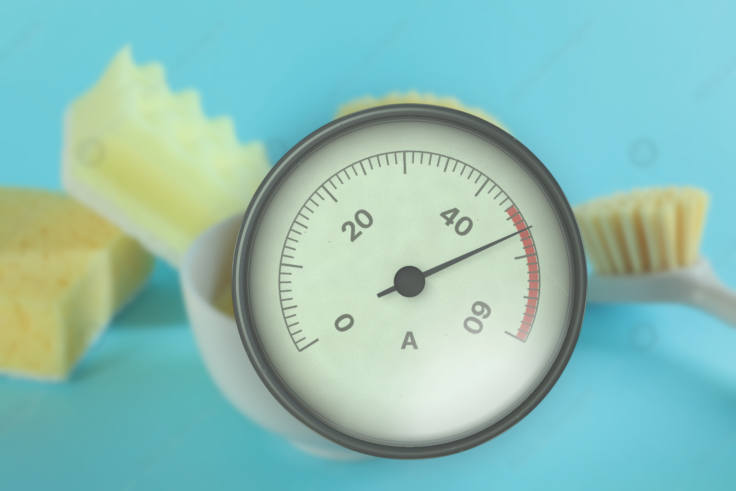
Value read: 47 A
